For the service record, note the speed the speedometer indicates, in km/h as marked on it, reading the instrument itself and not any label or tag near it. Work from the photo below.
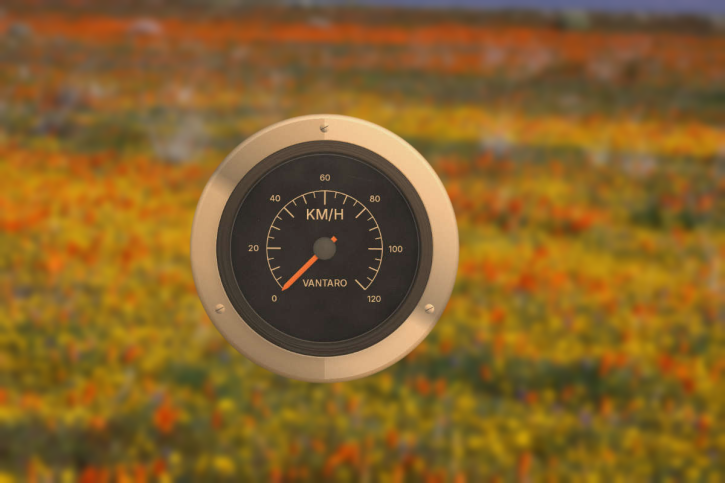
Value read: 0 km/h
